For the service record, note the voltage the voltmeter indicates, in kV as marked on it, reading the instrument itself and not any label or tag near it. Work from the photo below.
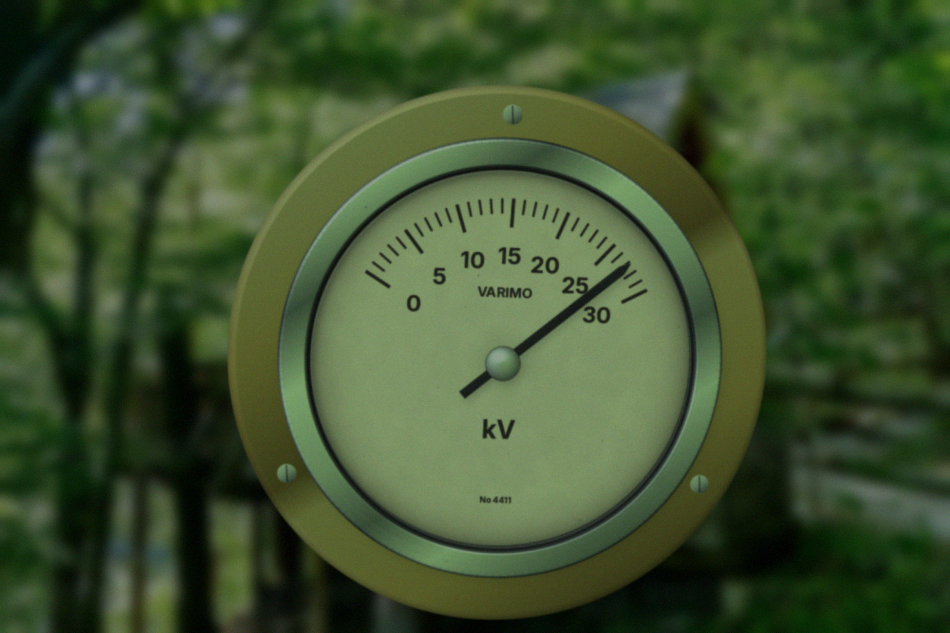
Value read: 27 kV
